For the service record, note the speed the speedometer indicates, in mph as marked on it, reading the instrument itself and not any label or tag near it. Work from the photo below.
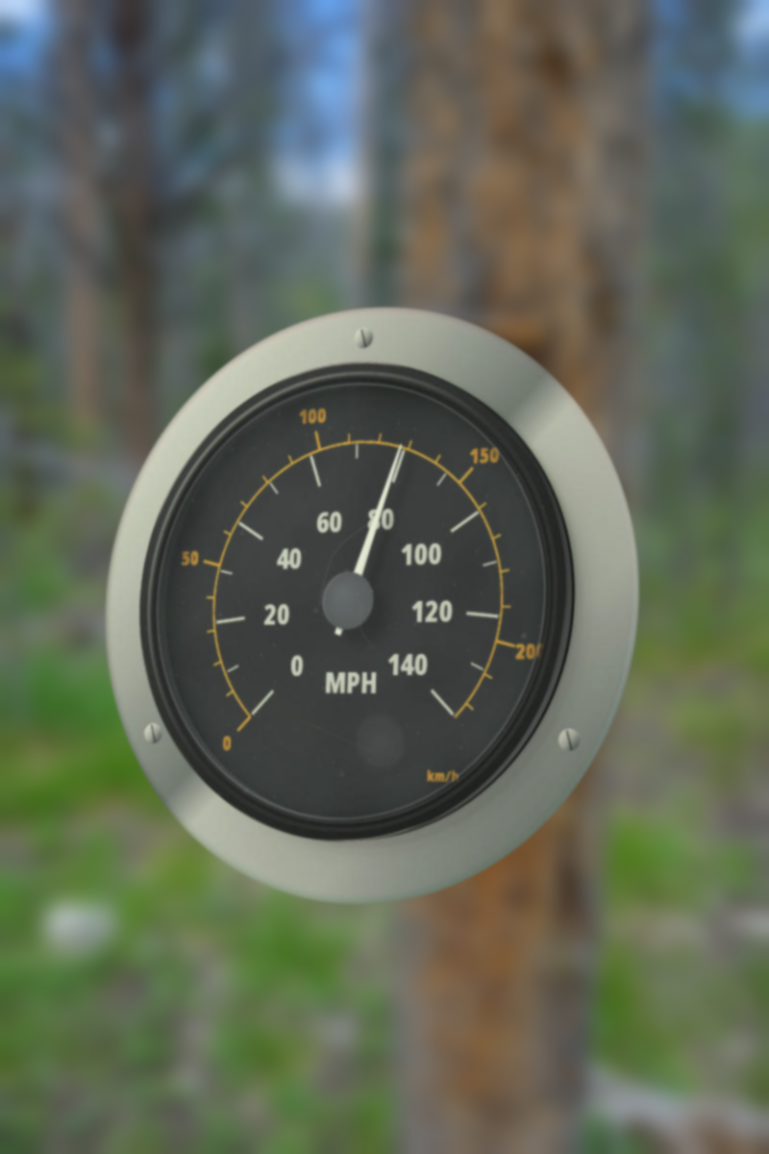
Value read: 80 mph
